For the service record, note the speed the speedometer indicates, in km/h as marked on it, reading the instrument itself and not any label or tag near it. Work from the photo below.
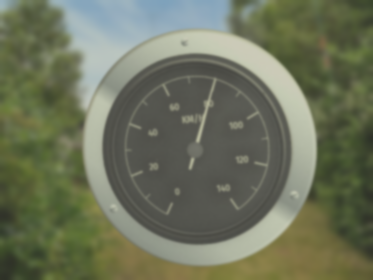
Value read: 80 km/h
